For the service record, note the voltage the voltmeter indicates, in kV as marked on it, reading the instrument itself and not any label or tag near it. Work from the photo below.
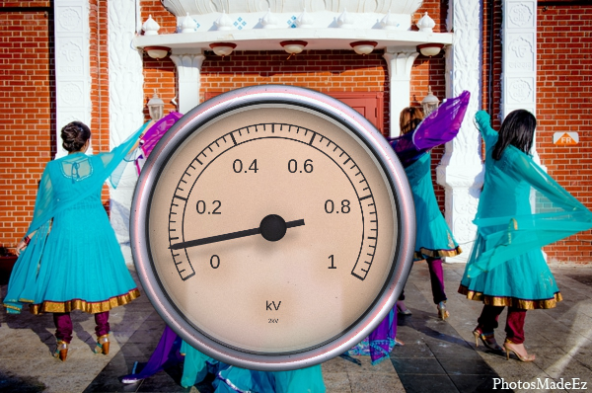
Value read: 0.08 kV
